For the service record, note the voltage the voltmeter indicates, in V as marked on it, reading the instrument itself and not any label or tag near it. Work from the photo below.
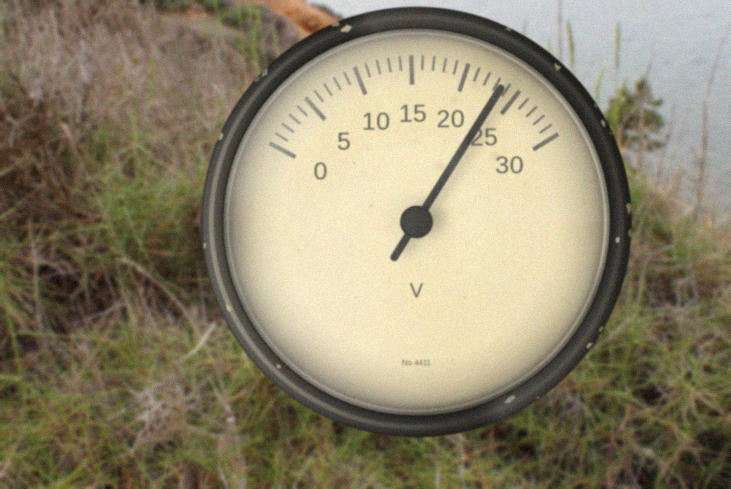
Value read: 23.5 V
